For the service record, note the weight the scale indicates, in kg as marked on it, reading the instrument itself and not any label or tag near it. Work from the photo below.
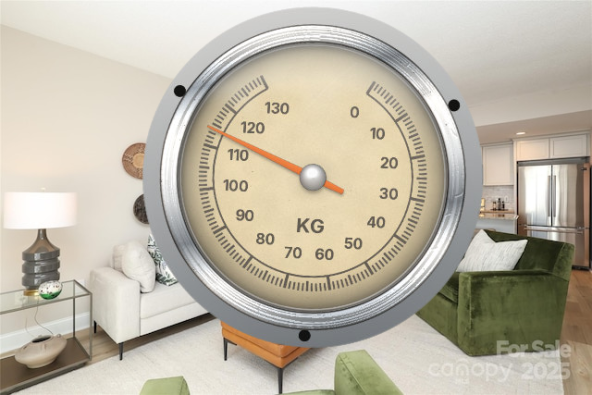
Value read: 114 kg
